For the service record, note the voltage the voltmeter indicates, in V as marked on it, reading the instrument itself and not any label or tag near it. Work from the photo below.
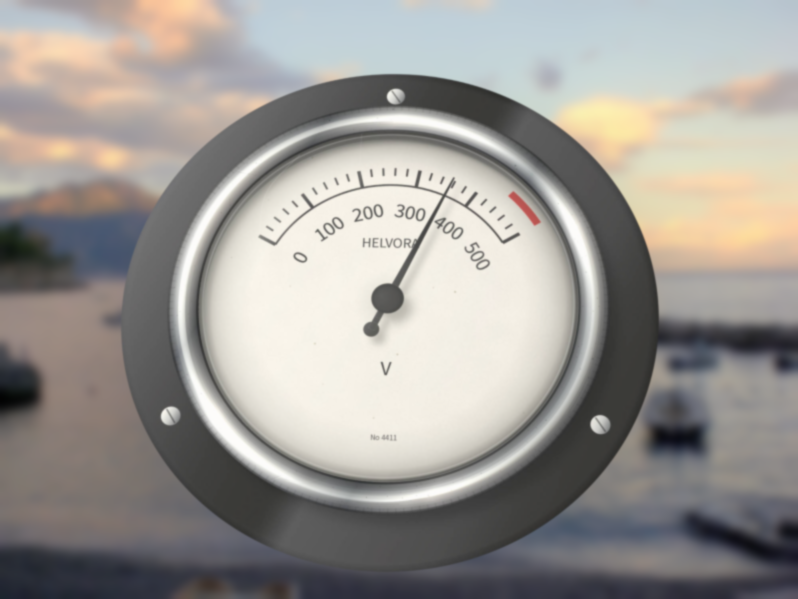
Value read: 360 V
